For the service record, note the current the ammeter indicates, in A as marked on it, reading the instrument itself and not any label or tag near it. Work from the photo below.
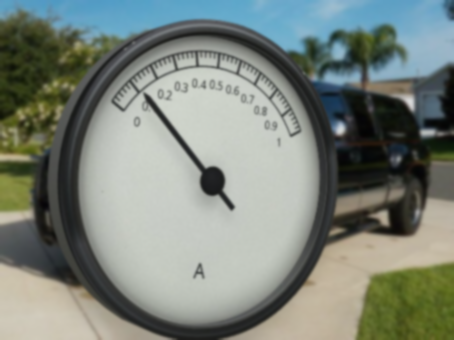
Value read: 0.1 A
